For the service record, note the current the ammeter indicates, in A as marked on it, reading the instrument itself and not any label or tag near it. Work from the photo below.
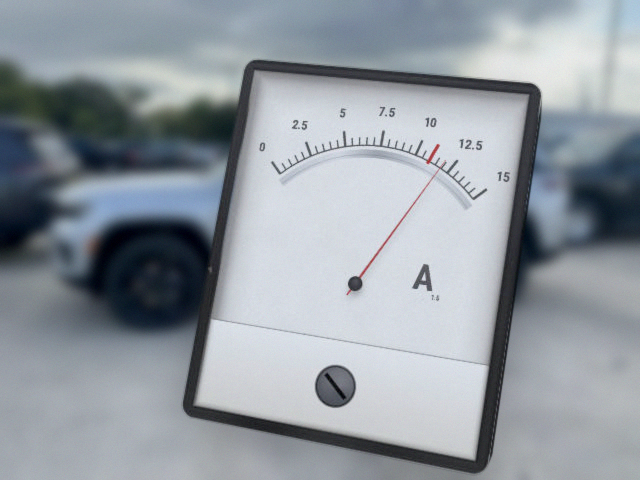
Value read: 12 A
